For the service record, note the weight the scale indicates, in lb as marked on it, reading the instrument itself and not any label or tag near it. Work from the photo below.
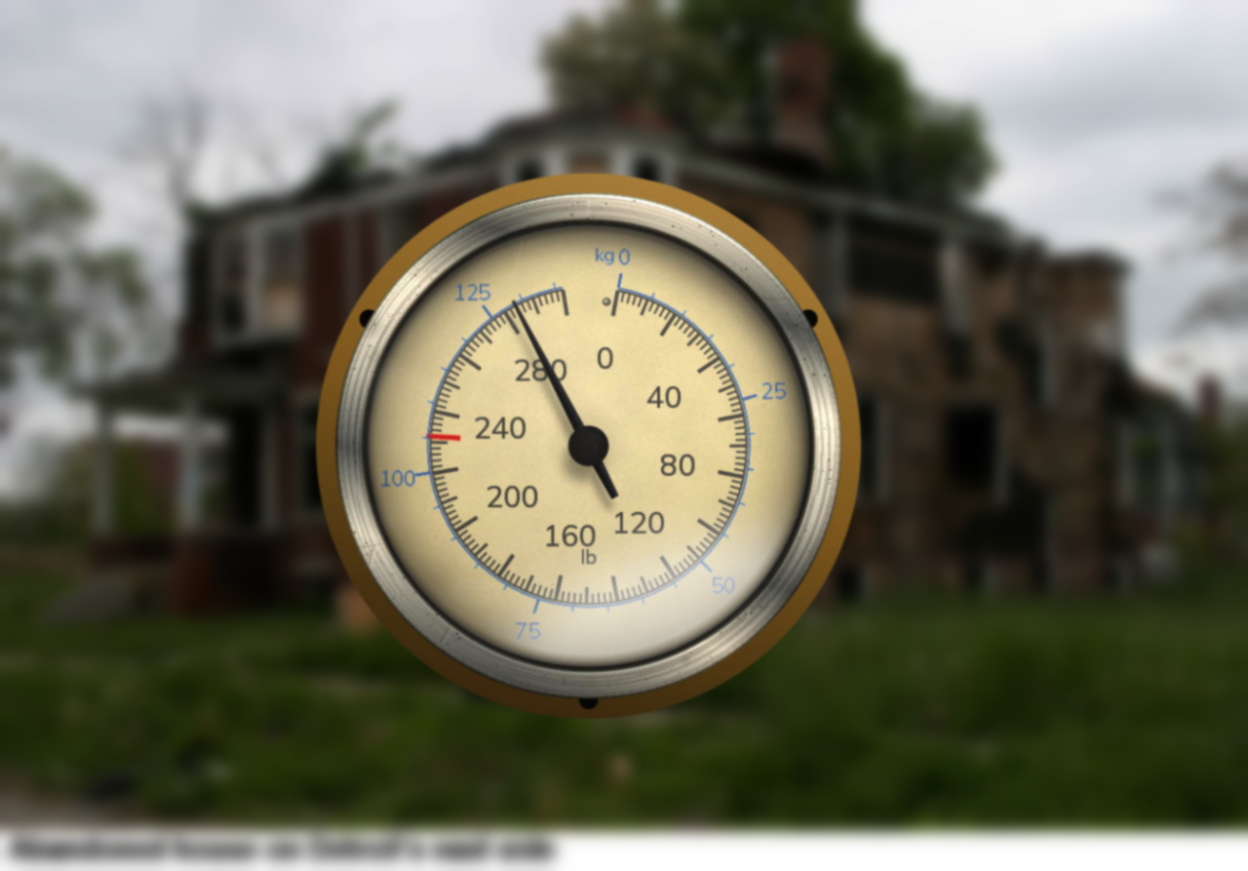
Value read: 284 lb
